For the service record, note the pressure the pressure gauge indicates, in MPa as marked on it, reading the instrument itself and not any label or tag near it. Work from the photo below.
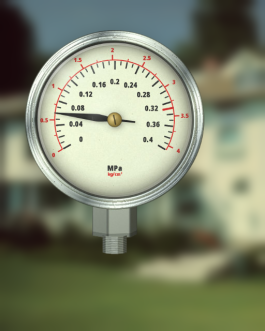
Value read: 0.06 MPa
